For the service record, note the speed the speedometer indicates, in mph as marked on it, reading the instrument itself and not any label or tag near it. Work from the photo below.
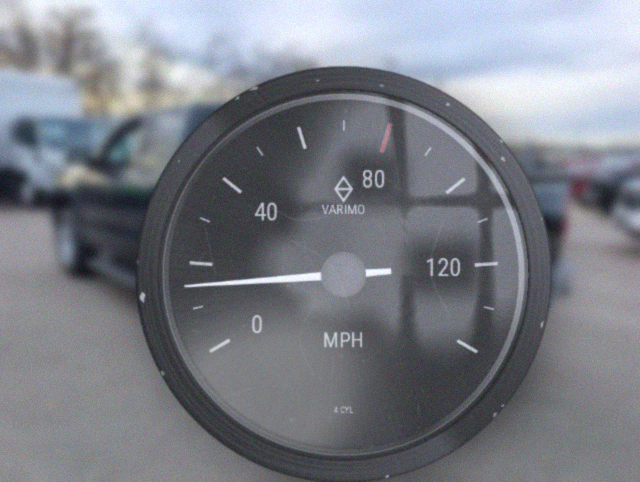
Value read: 15 mph
